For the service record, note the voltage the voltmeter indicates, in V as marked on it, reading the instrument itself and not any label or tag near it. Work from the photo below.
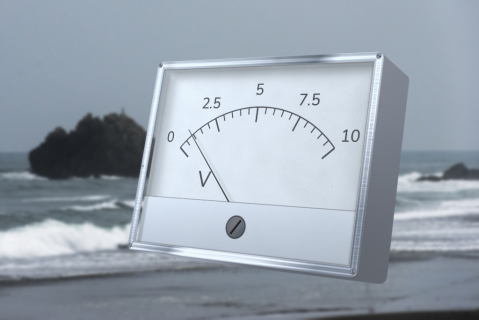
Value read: 1 V
